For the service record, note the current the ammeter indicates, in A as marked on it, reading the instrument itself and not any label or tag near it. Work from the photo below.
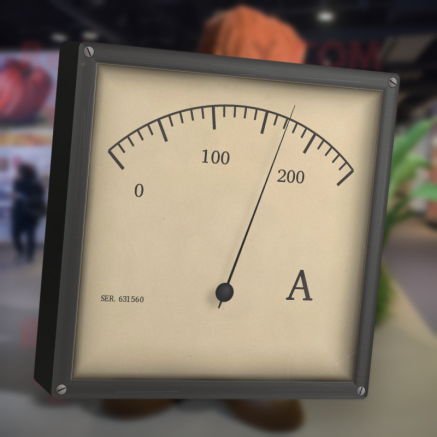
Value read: 170 A
